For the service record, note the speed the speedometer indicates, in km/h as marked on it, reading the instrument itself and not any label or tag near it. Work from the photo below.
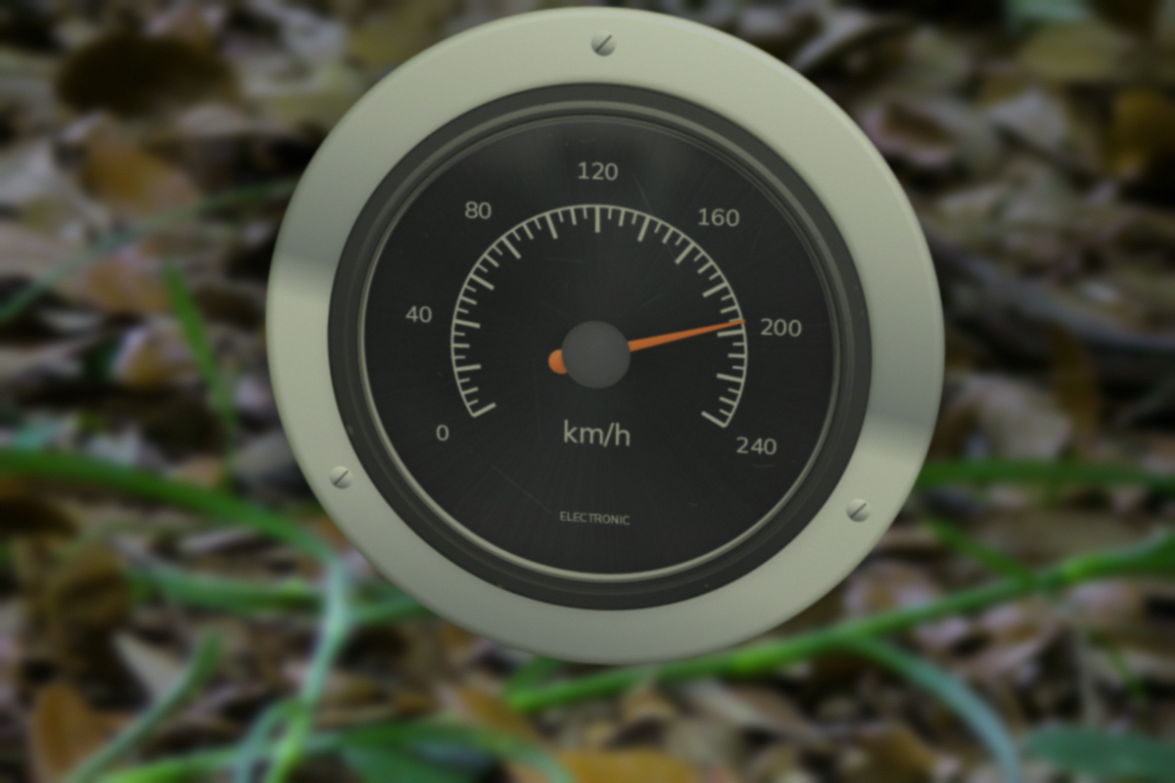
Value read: 195 km/h
